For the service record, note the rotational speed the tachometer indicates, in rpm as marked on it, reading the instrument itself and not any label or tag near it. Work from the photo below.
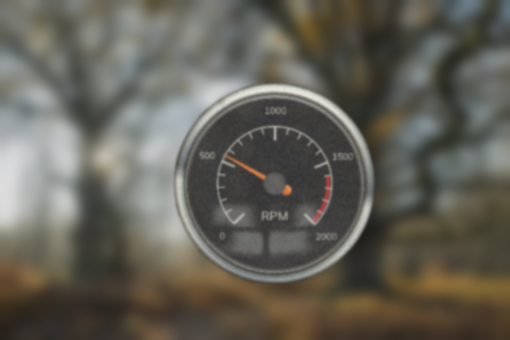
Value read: 550 rpm
